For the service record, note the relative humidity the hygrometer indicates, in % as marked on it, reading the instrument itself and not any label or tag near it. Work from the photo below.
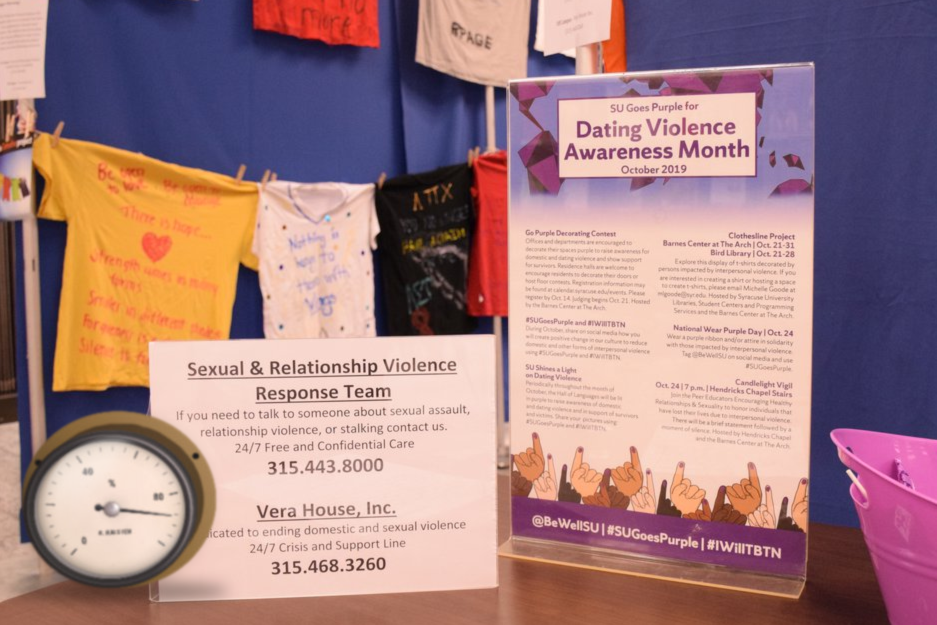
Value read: 88 %
